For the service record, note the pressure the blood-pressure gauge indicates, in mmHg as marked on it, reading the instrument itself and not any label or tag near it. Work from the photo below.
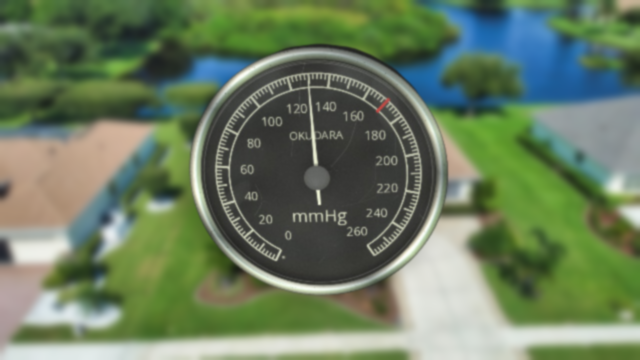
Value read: 130 mmHg
